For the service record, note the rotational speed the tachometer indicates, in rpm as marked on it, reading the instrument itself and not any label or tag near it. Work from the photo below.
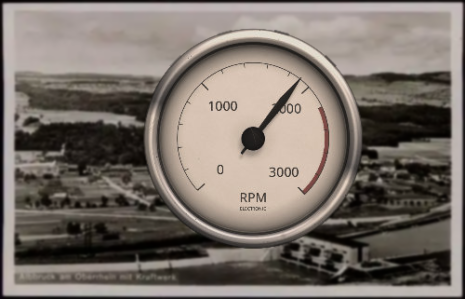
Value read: 1900 rpm
